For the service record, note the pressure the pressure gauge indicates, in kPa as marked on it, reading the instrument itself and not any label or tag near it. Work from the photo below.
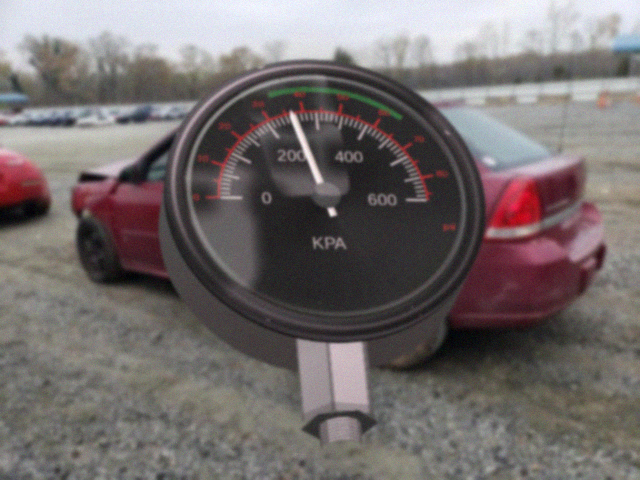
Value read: 250 kPa
